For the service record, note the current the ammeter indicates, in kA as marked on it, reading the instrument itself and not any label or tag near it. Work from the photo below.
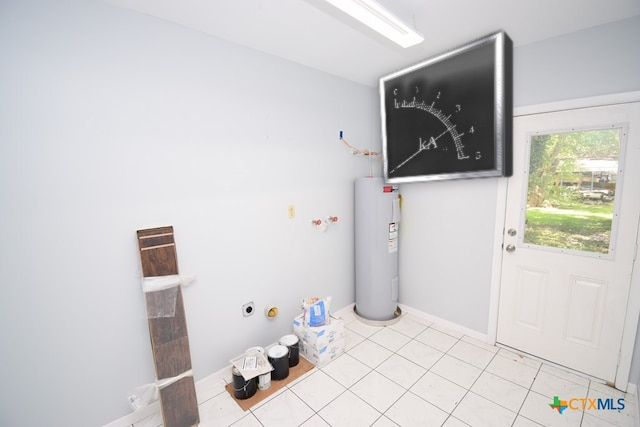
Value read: 3.5 kA
